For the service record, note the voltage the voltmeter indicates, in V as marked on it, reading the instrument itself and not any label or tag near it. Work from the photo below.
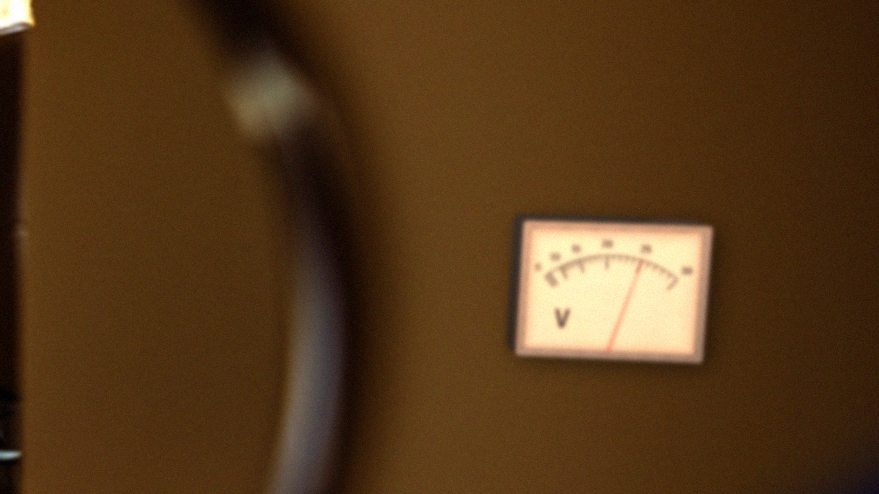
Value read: 25 V
